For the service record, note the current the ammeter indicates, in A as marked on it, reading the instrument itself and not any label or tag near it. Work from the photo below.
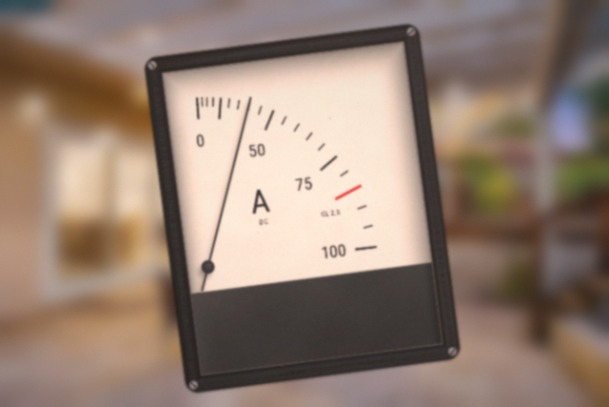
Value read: 40 A
